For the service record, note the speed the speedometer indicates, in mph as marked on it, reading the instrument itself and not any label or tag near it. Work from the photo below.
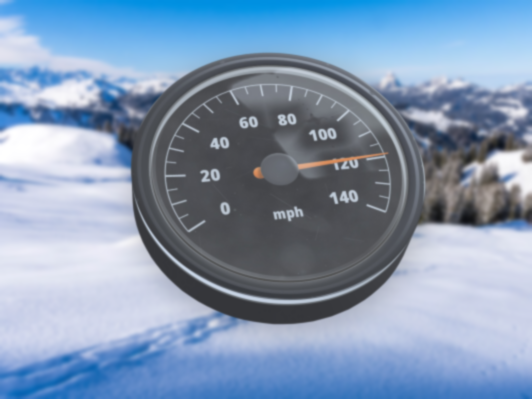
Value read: 120 mph
